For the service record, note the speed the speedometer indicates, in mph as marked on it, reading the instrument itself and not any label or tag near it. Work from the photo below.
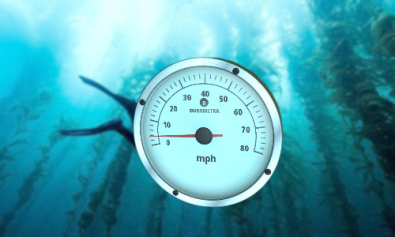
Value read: 4 mph
